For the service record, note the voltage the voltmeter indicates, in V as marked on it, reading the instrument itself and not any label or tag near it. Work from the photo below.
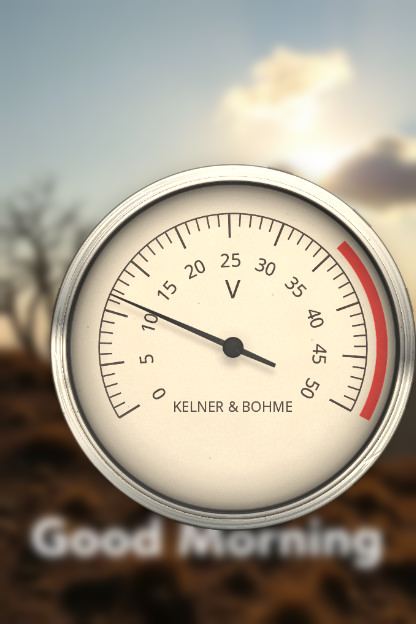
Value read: 11.5 V
